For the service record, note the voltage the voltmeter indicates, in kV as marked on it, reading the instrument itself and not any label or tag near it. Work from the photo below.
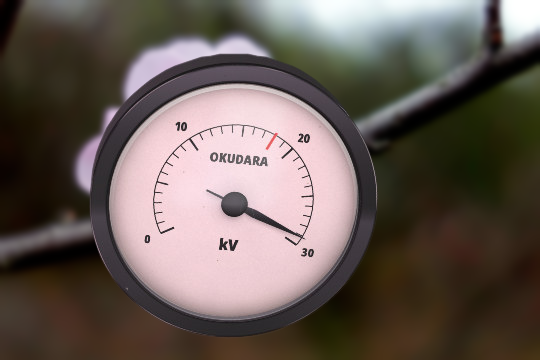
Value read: 29 kV
